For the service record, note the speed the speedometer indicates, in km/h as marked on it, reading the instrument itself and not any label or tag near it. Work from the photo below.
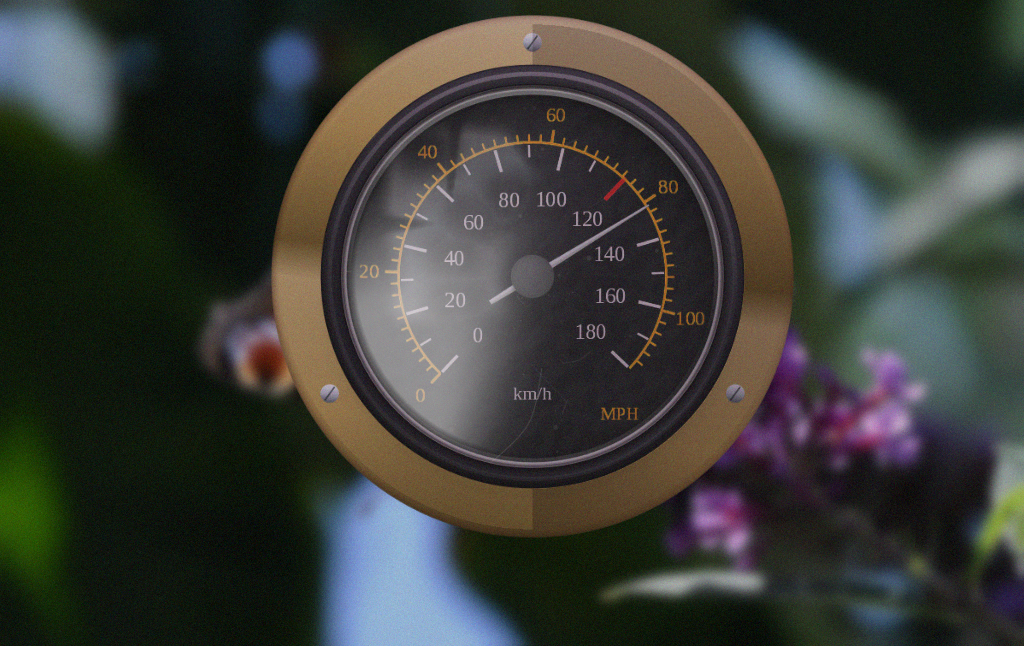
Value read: 130 km/h
